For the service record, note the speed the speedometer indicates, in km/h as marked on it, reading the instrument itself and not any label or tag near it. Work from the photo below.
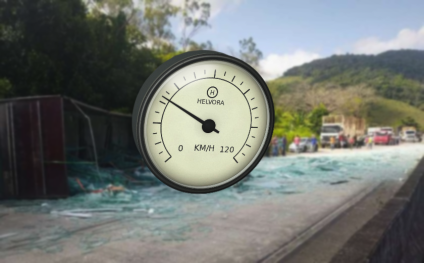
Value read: 32.5 km/h
